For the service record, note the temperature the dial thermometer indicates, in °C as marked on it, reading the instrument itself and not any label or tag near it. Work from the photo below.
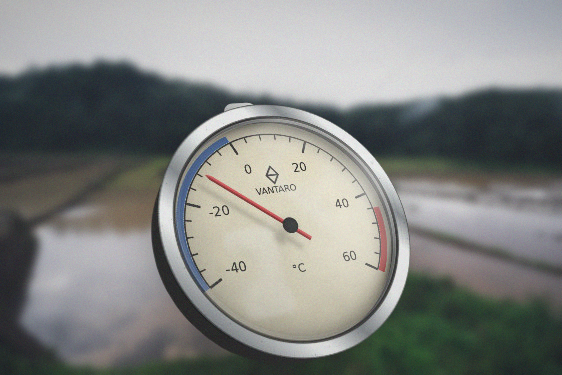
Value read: -12 °C
